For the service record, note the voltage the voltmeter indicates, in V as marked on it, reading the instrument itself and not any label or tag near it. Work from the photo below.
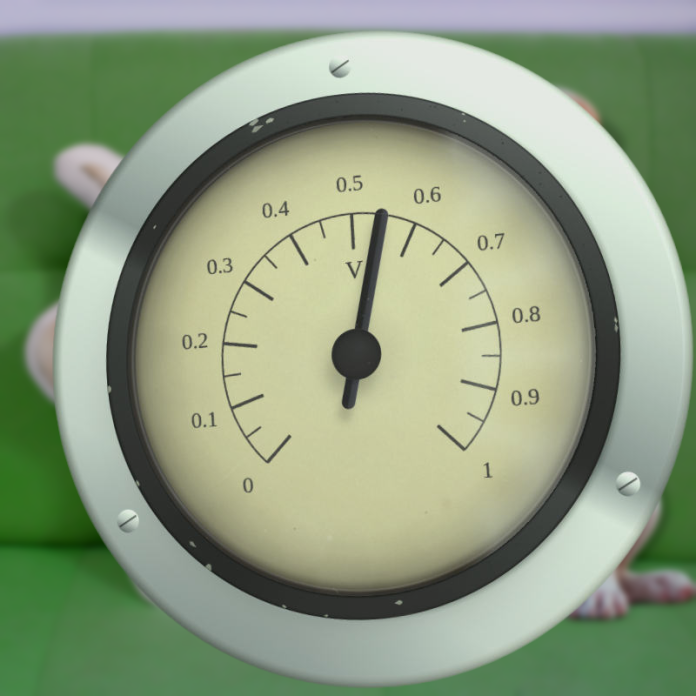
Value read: 0.55 V
